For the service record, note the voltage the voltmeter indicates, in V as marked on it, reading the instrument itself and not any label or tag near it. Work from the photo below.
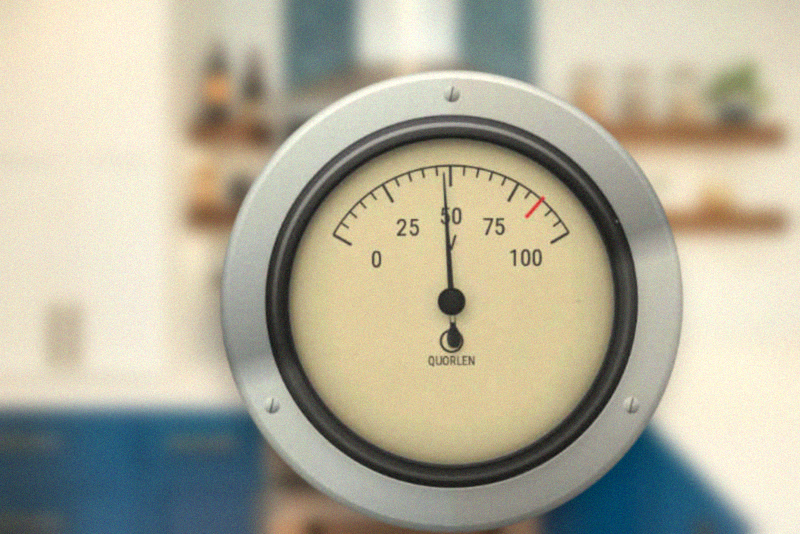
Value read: 47.5 V
